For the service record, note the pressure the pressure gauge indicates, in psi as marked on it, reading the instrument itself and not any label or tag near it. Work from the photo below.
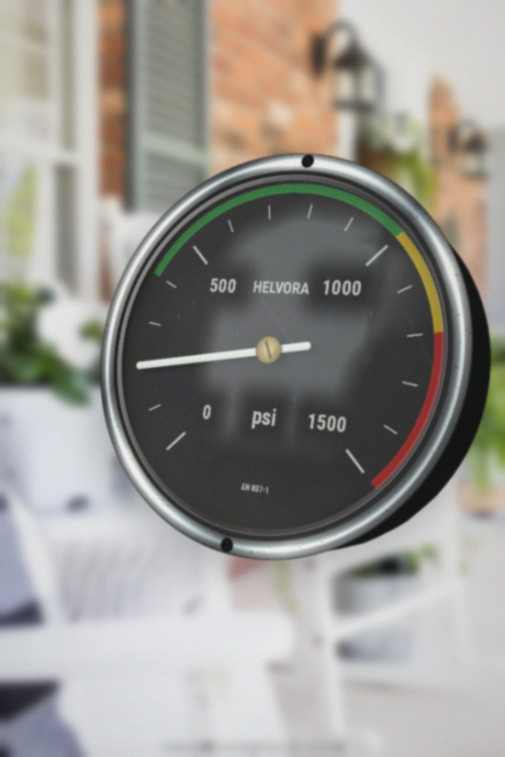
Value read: 200 psi
